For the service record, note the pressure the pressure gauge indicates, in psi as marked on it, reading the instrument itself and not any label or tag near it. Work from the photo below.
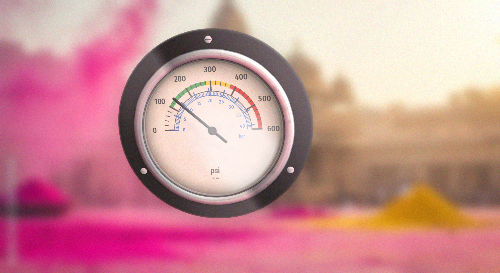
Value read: 140 psi
